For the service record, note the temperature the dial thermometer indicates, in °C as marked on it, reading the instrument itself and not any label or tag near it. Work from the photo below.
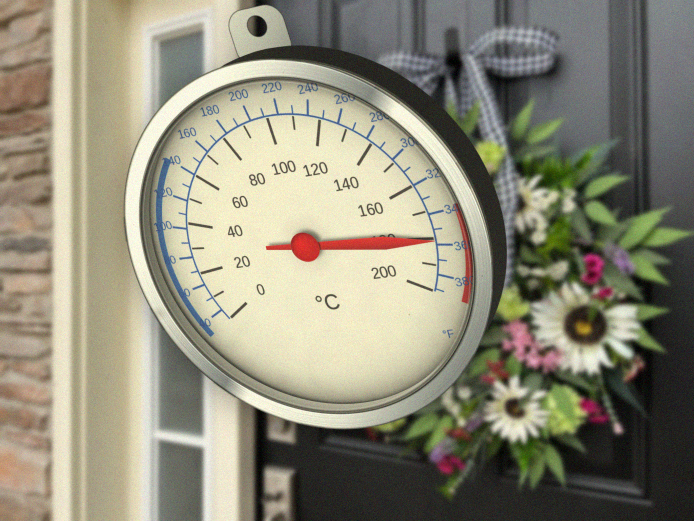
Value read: 180 °C
